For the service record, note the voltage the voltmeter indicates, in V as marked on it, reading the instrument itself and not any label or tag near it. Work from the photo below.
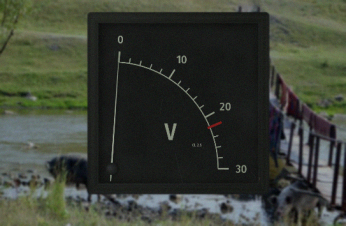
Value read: 0 V
